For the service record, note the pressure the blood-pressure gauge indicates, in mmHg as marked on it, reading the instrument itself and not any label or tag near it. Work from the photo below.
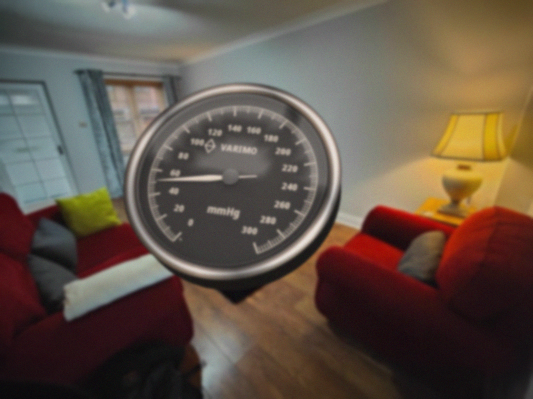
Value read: 50 mmHg
